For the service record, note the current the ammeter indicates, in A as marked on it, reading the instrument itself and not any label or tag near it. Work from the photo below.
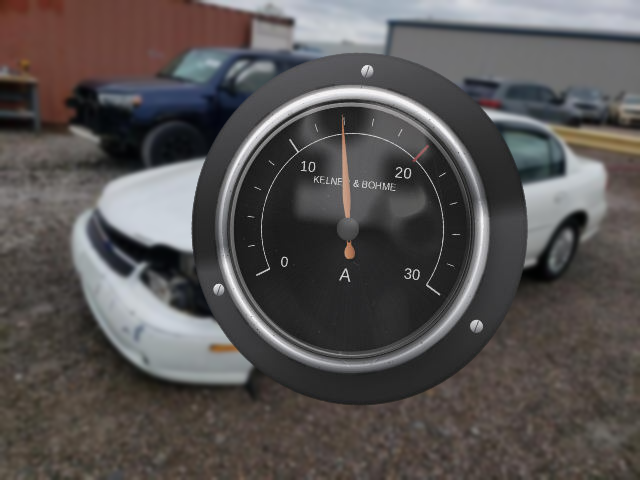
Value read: 14 A
